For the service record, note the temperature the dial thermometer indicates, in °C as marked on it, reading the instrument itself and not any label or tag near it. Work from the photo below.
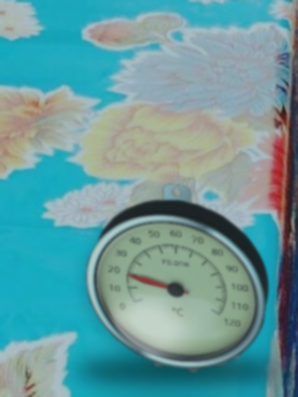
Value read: 20 °C
